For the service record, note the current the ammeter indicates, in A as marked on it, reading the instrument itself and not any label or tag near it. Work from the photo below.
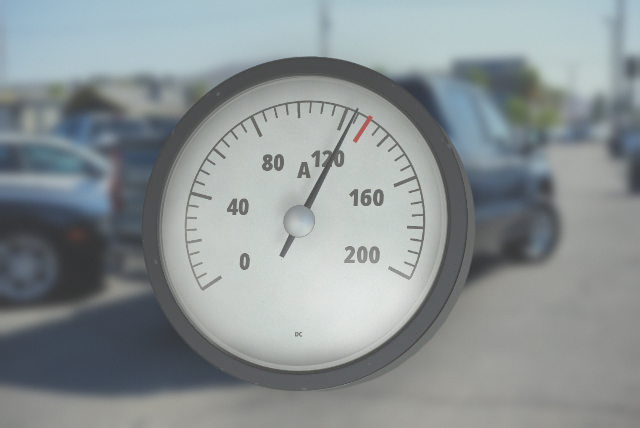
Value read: 125 A
